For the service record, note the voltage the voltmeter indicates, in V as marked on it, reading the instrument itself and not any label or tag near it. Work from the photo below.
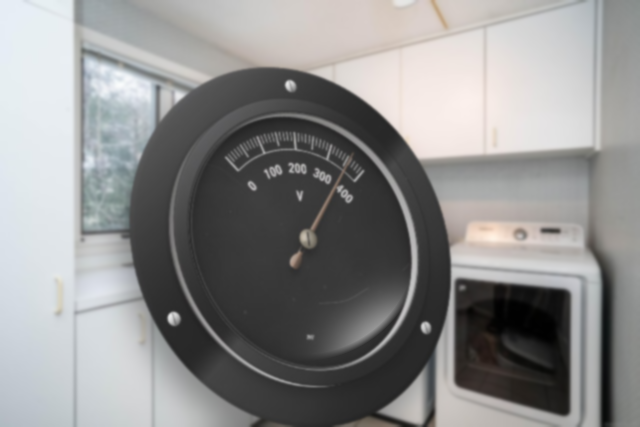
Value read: 350 V
